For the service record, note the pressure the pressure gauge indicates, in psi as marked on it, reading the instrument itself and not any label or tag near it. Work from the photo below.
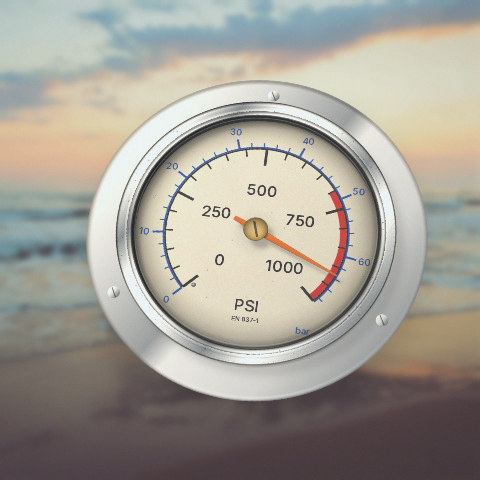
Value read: 925 psi
